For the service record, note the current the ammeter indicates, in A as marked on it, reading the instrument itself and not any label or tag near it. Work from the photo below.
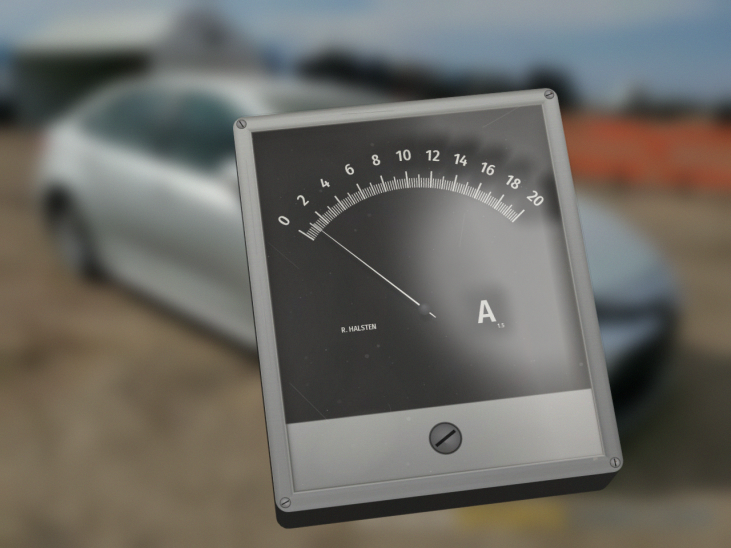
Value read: 1 A
